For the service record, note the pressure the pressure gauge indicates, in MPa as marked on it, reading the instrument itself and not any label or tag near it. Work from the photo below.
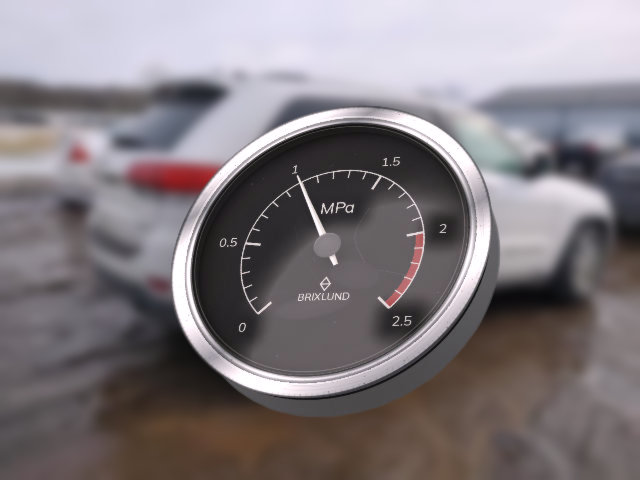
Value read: 1 MPa
